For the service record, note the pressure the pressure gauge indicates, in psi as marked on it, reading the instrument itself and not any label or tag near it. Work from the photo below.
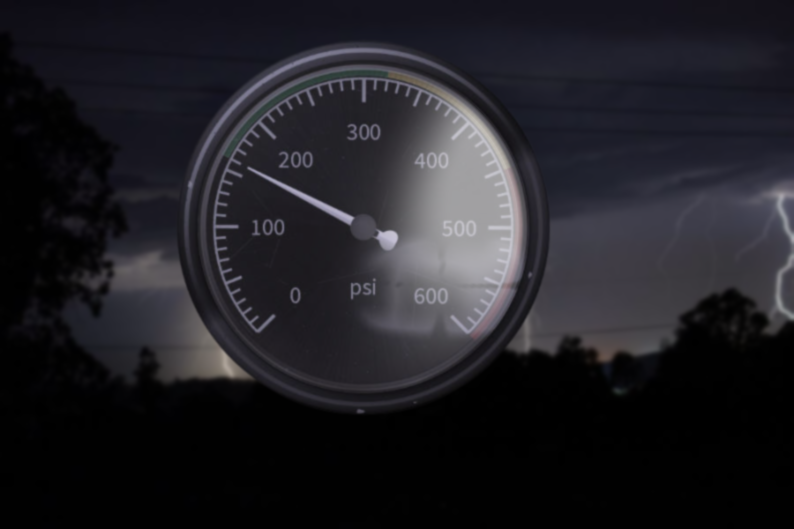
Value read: 160 psi
